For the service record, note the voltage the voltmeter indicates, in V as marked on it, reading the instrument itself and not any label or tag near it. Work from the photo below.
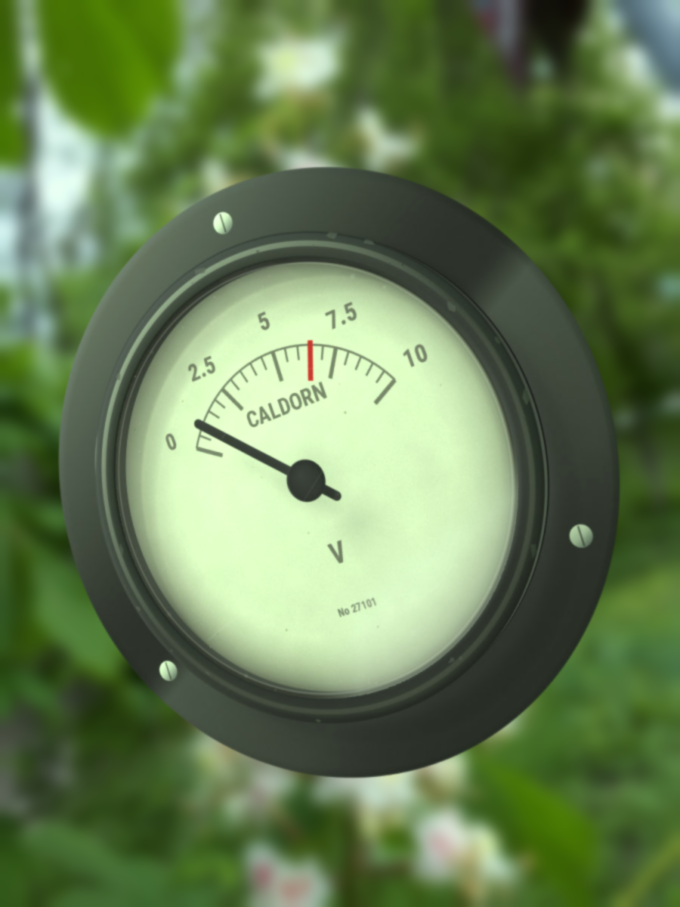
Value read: 1 V
